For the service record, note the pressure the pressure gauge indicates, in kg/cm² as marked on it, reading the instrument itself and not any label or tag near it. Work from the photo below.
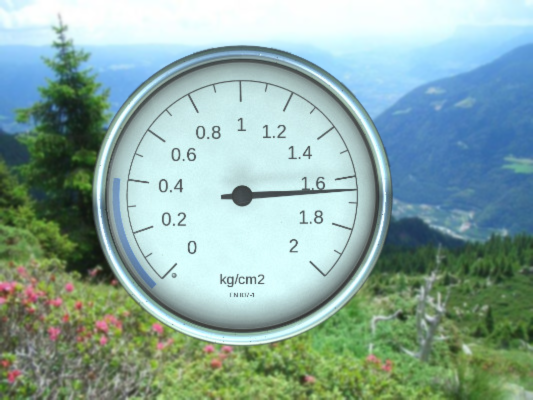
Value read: 1.65 kg/cm²
